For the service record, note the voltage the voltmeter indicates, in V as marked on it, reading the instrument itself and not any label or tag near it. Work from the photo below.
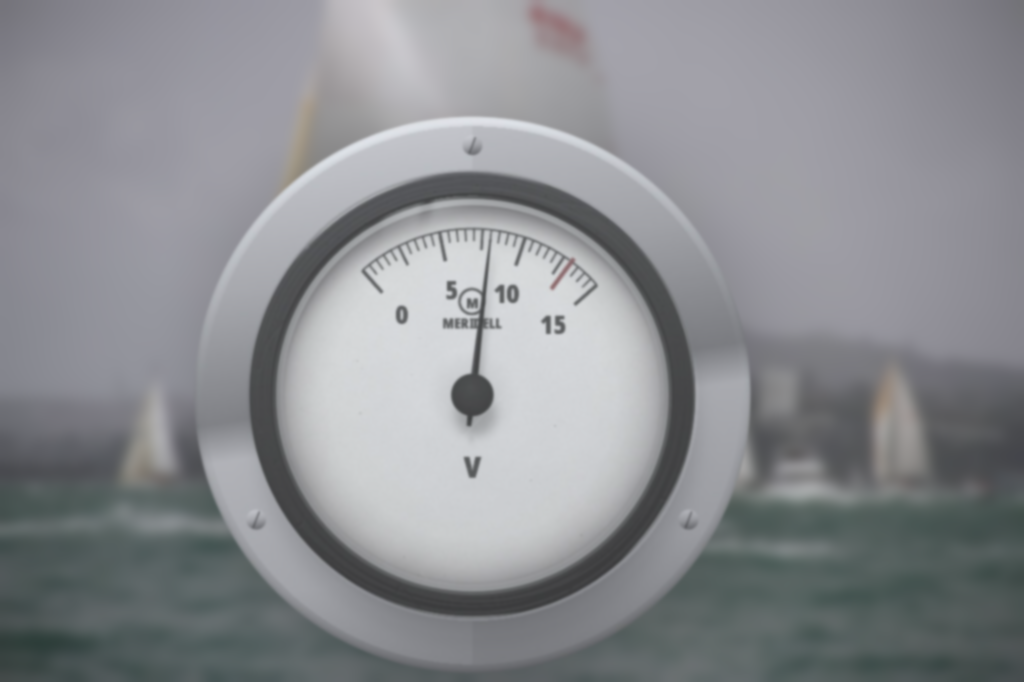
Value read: 8 V
